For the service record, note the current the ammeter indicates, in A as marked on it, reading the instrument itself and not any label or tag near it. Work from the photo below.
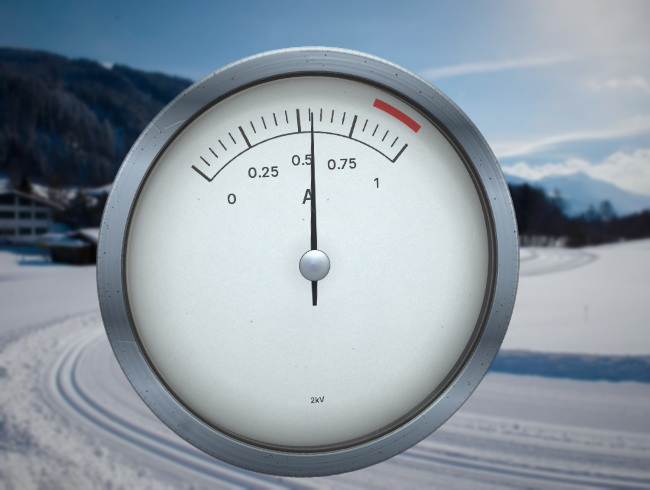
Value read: 0.55 A
